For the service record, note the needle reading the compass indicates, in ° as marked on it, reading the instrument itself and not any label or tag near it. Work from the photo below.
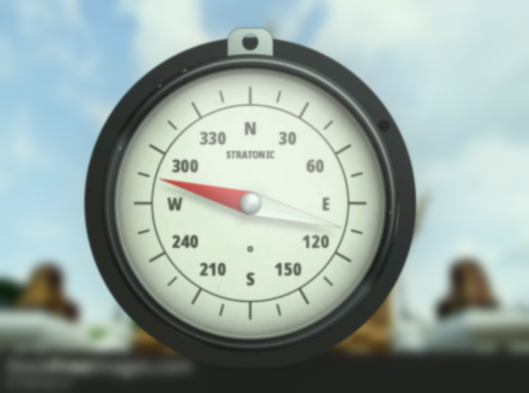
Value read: 285 °
